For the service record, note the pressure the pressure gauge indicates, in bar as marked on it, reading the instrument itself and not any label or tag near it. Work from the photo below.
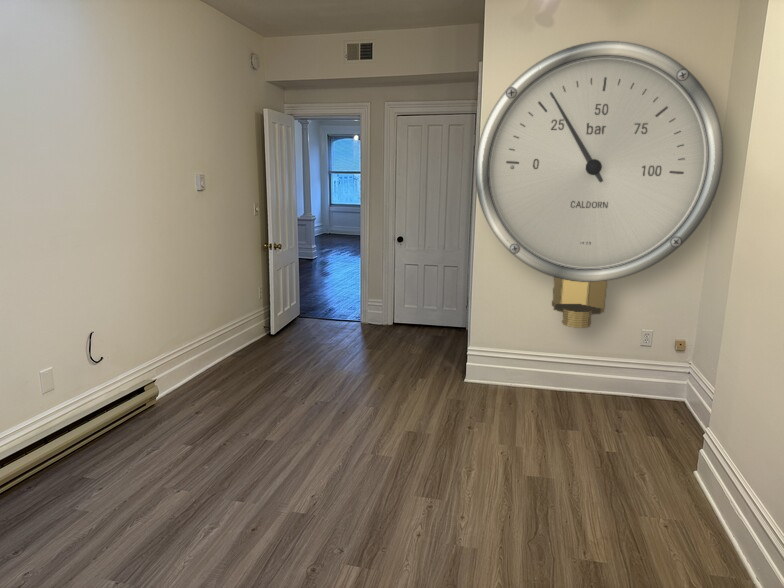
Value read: 30 bar
